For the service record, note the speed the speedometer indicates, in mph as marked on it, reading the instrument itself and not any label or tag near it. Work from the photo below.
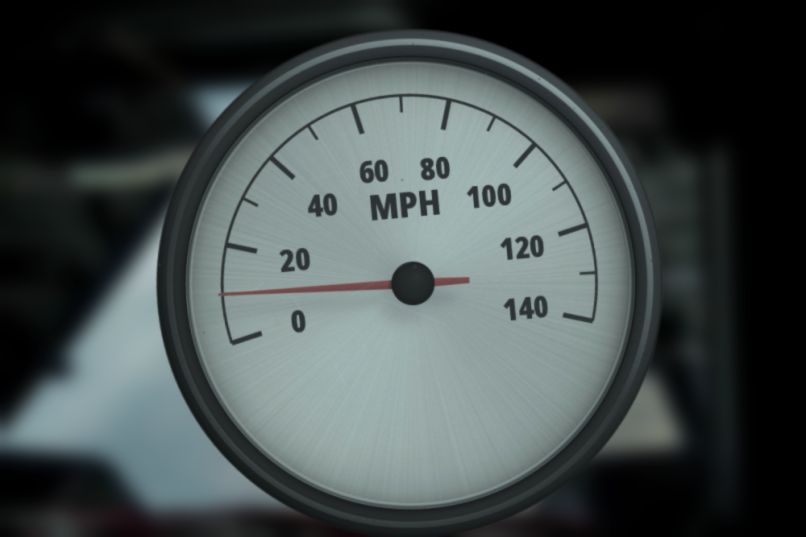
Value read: 10 mph
